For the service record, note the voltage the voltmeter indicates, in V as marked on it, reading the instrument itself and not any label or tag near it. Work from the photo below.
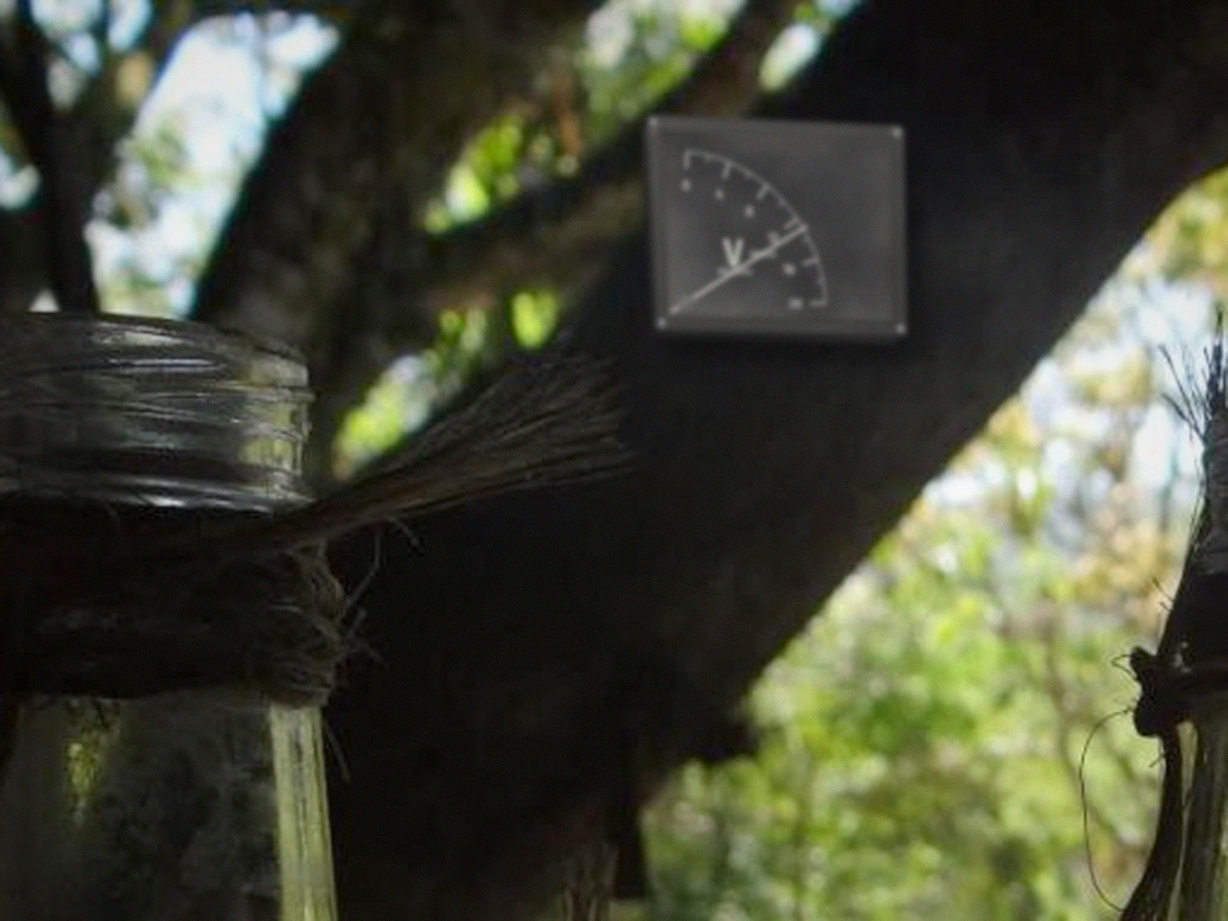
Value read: 13 V
